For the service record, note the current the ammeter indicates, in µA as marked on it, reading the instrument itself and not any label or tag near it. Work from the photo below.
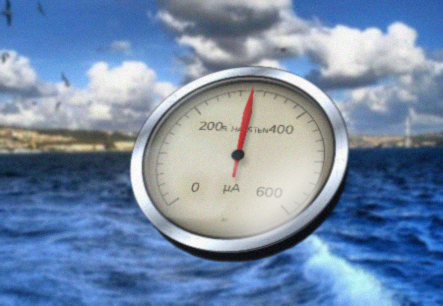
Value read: 300 µA
